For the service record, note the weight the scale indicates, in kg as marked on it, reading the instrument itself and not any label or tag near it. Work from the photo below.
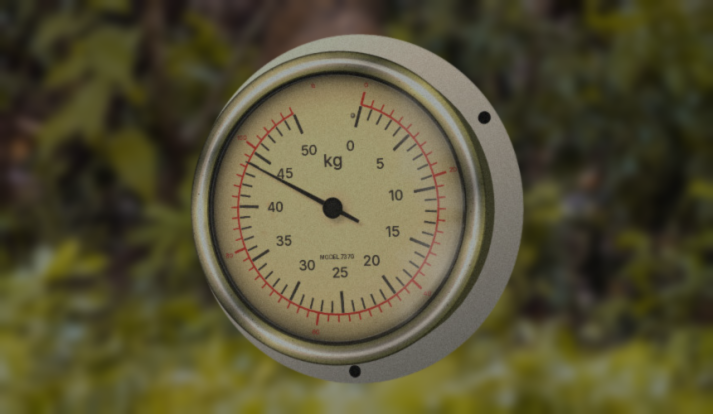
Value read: 44 kg
